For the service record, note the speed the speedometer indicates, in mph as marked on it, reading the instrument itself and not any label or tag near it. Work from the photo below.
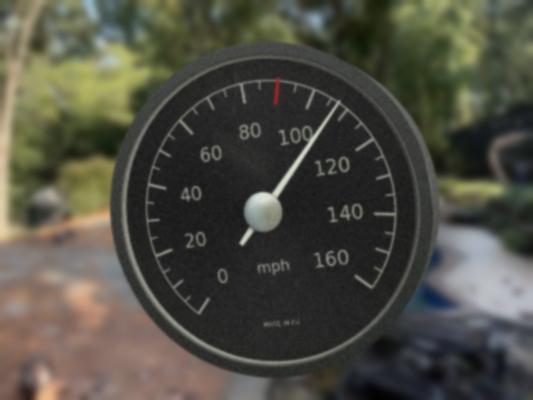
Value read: 107.5 mph
